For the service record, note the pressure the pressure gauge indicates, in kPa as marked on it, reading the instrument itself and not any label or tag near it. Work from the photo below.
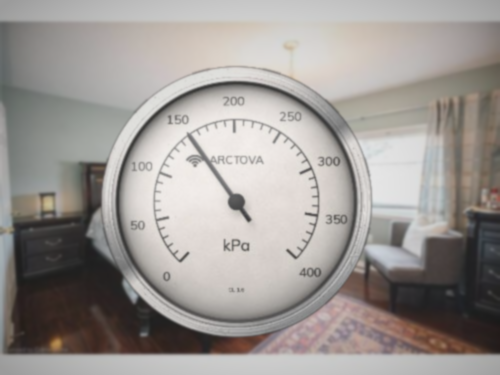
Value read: 150 kPa
